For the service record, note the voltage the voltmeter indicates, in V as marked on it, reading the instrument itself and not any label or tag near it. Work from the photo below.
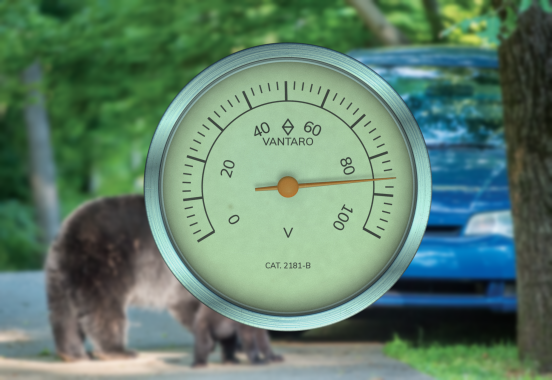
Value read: 86 V
